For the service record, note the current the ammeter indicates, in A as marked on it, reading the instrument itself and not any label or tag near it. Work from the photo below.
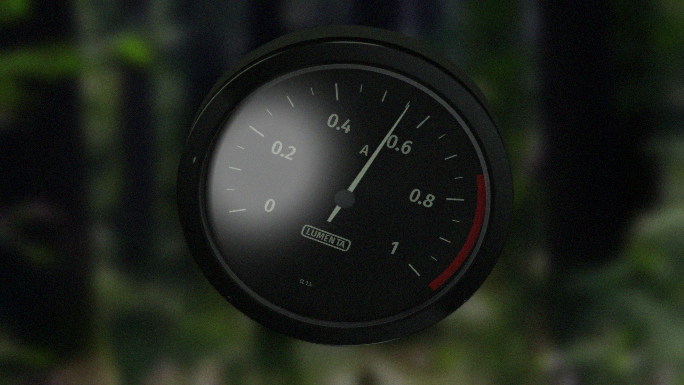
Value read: 0.55 A
